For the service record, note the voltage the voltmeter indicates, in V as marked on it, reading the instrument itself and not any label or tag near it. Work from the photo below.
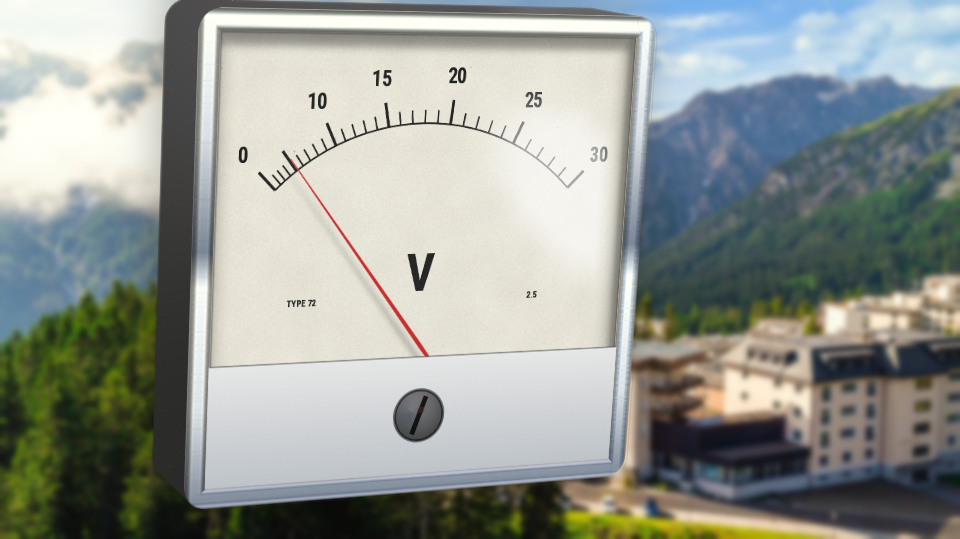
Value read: 5 V
